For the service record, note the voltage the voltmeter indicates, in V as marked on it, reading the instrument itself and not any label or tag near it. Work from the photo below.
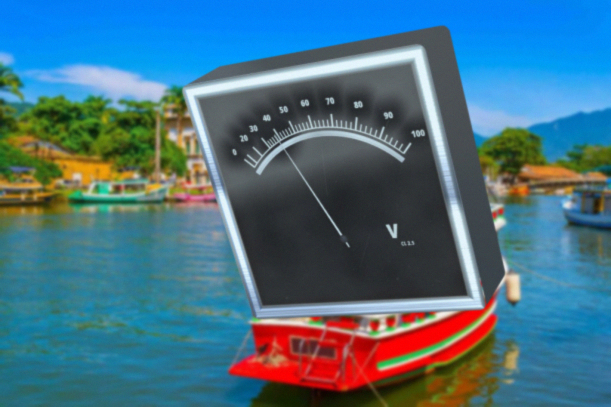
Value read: 40 V
